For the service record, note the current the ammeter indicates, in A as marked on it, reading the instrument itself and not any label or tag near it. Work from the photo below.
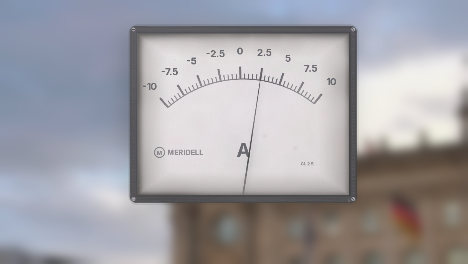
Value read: 2.5 A
